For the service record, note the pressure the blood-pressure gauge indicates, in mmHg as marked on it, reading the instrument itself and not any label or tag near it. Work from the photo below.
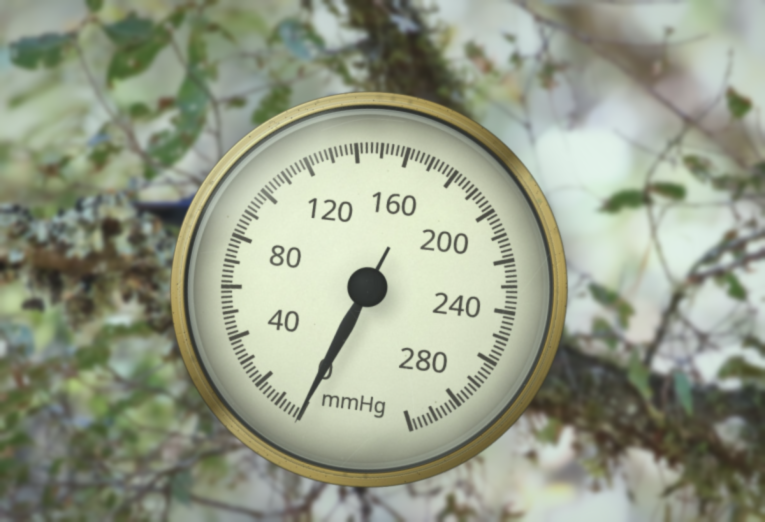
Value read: 0 mmHg
